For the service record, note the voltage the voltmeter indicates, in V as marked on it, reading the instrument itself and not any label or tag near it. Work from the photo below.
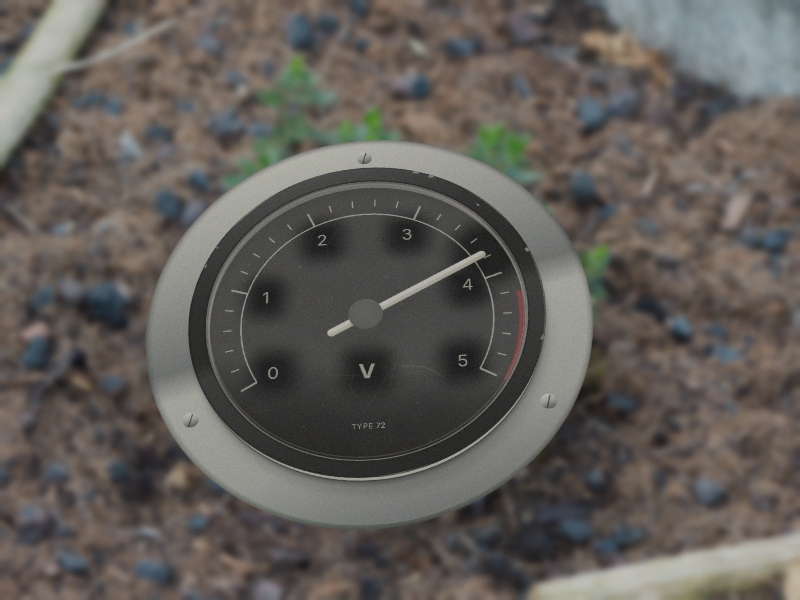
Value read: 3.8 V
